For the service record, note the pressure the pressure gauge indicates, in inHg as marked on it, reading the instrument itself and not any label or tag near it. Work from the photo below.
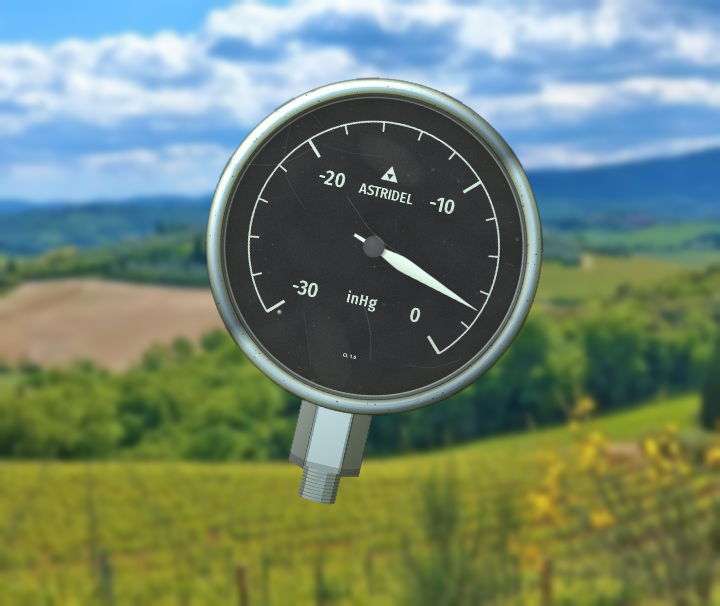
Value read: -3 inHg
